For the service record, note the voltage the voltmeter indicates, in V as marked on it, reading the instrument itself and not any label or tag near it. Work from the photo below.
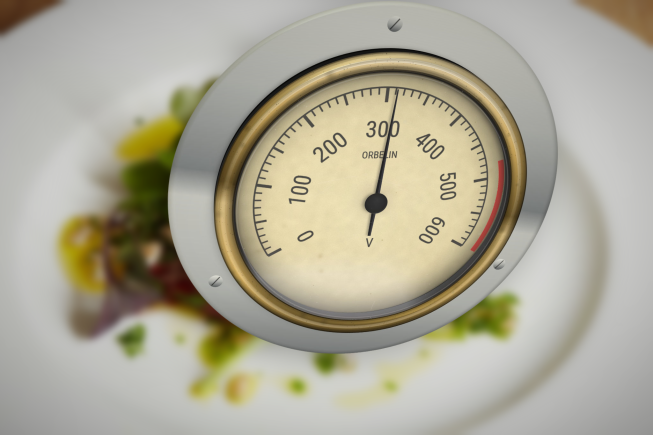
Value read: 310 V
